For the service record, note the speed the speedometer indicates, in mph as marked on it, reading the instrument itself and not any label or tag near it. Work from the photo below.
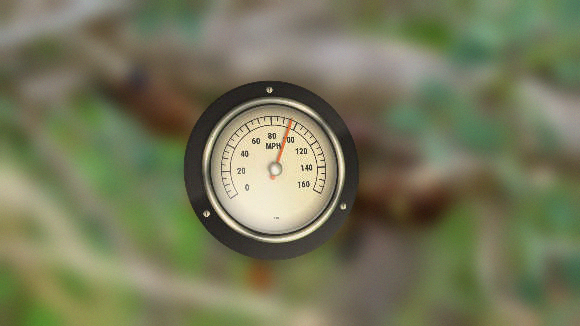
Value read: 95 mph
